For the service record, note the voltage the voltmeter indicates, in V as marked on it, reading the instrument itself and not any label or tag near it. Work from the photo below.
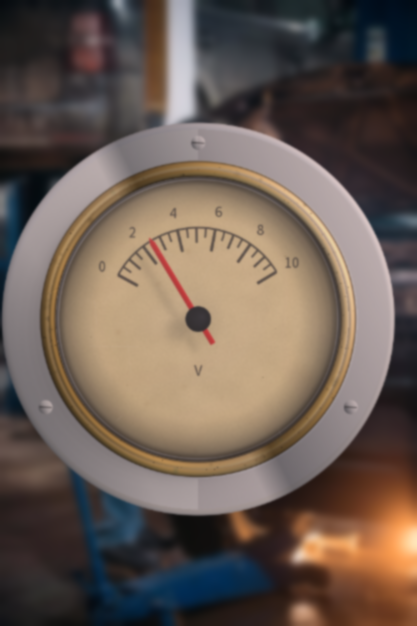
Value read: 2.5 V
